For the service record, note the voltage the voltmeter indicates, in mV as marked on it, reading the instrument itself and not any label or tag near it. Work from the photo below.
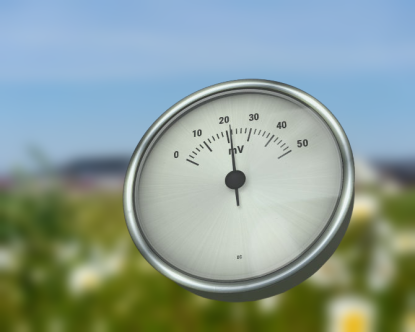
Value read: 22 mV
